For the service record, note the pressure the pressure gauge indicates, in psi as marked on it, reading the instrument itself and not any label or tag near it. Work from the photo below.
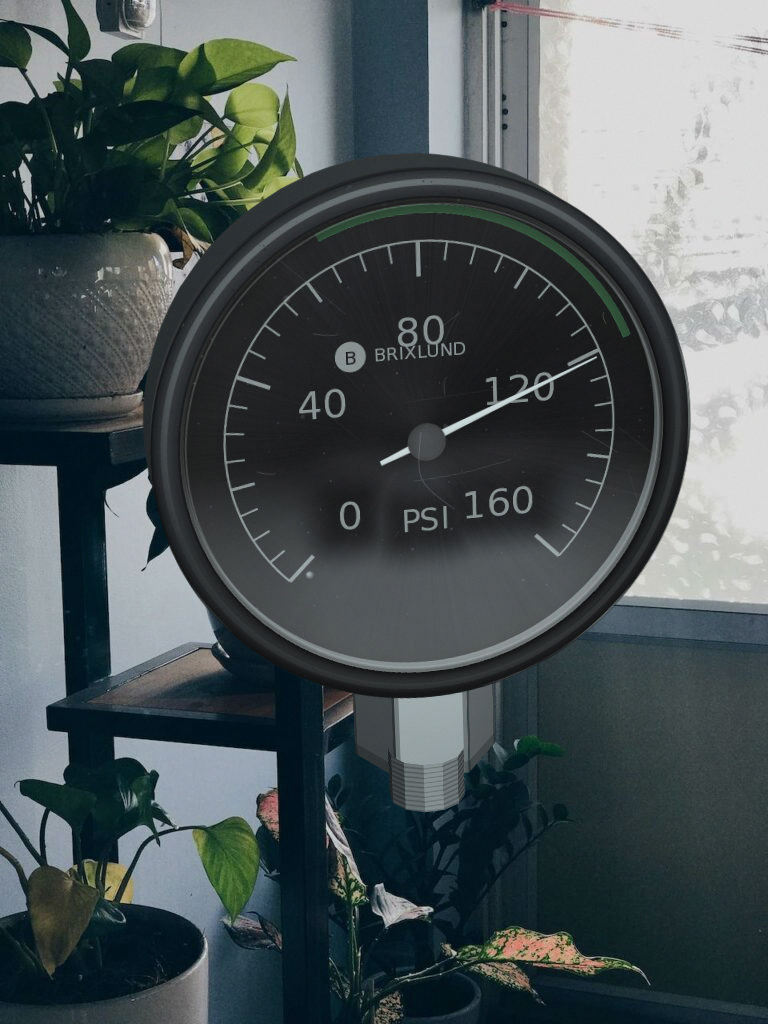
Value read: 120 psi
